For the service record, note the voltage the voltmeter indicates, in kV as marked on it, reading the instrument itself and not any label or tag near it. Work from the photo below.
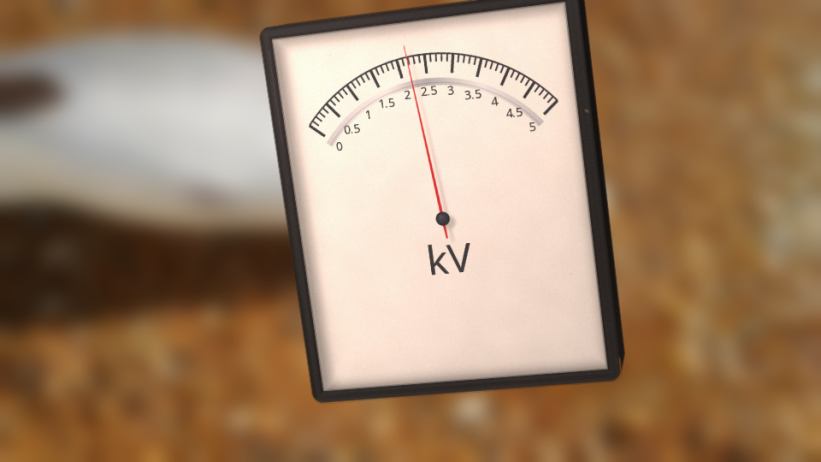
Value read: 2.2 kV
